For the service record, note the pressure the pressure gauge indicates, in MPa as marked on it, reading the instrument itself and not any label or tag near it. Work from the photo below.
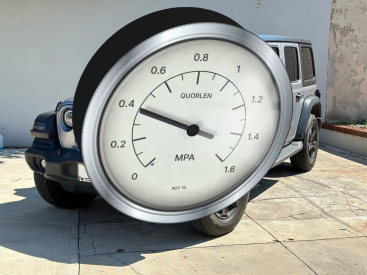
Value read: 0.4 MPa
